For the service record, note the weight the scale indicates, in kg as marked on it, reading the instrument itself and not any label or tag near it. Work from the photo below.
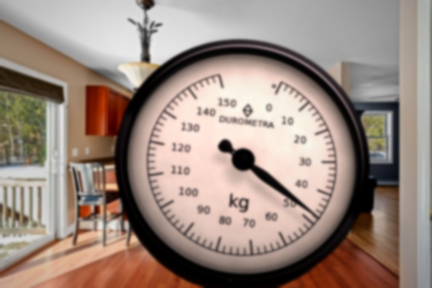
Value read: 48 kg
